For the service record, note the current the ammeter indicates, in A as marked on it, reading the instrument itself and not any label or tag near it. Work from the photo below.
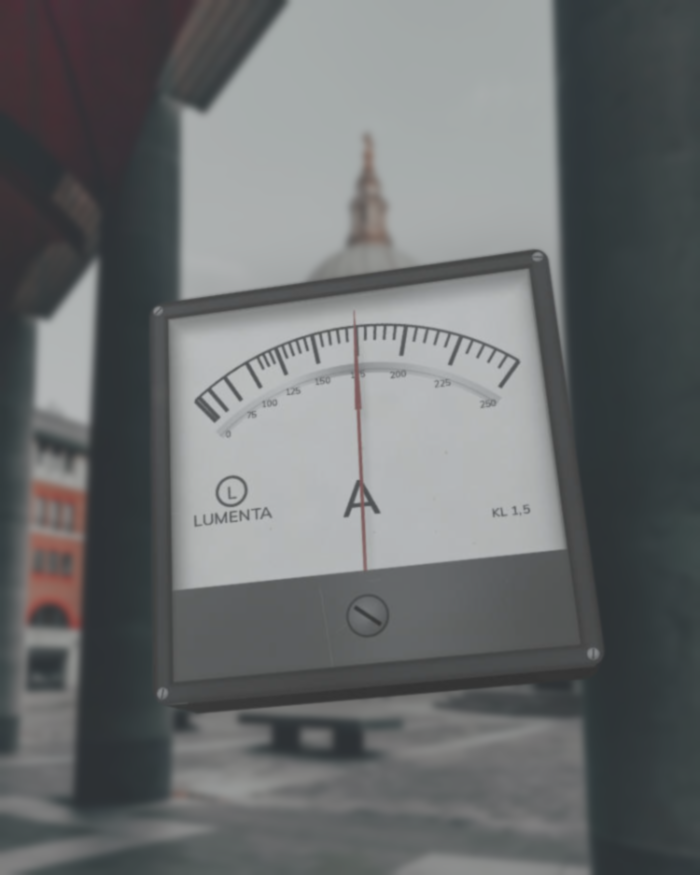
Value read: 175 A
